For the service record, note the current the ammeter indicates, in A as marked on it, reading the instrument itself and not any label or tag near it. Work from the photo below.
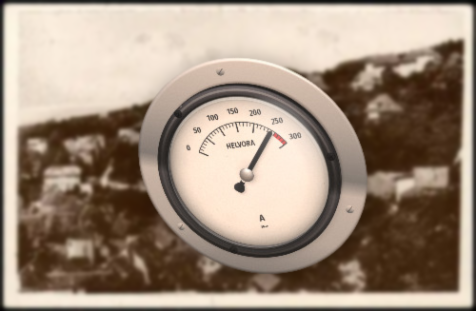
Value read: 250 A
